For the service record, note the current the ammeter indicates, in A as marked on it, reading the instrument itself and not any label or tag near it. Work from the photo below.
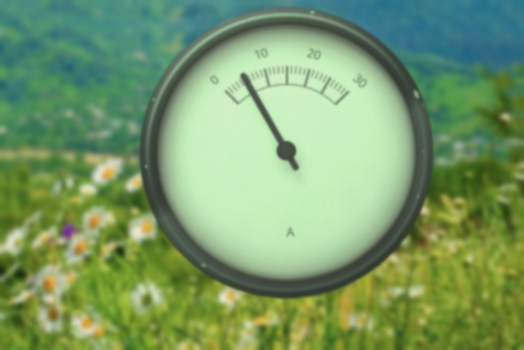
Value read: 5 A
